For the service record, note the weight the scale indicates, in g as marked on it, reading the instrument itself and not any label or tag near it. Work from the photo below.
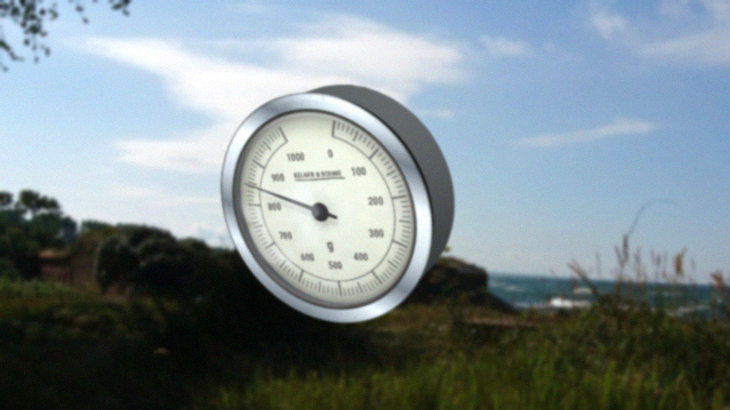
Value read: 850 g
